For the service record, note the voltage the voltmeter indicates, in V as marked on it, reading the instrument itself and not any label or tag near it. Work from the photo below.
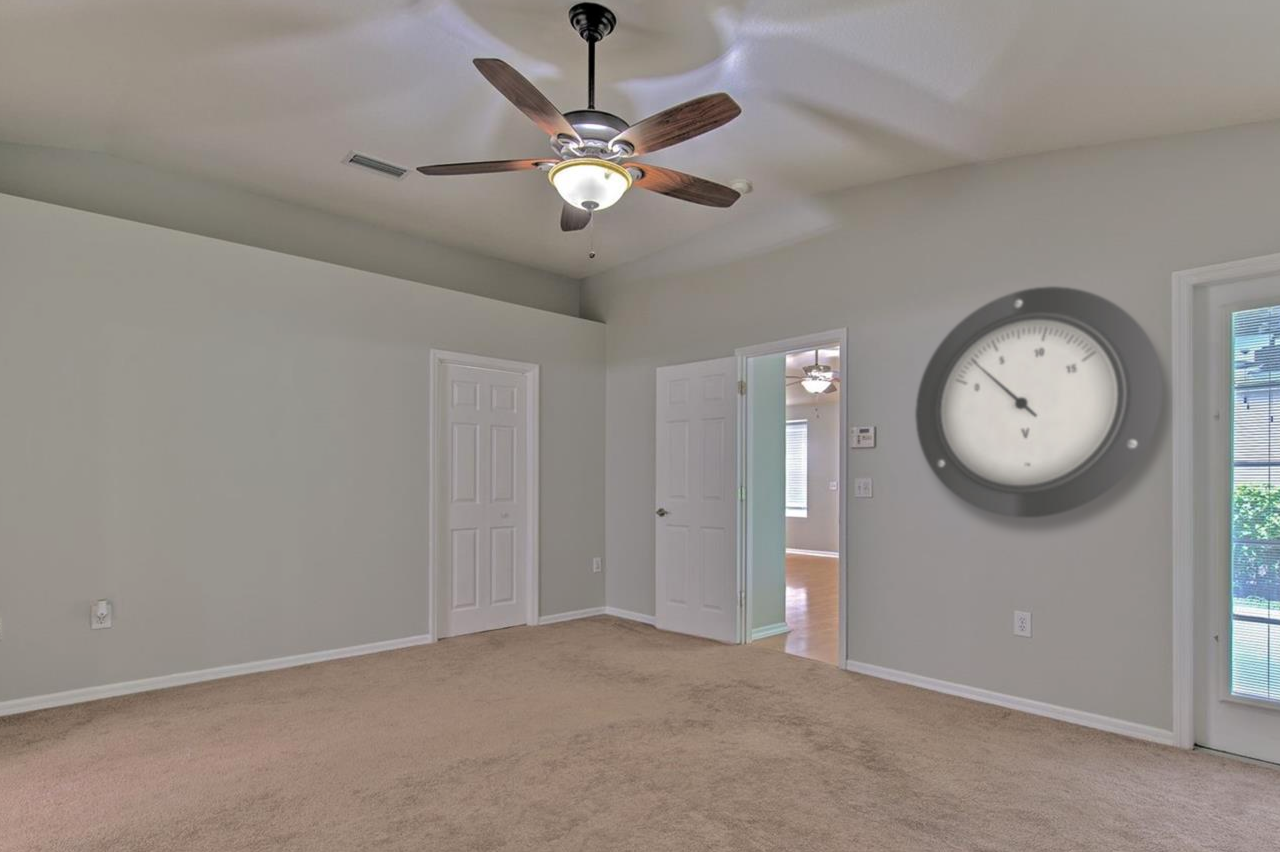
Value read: 2.5 V
